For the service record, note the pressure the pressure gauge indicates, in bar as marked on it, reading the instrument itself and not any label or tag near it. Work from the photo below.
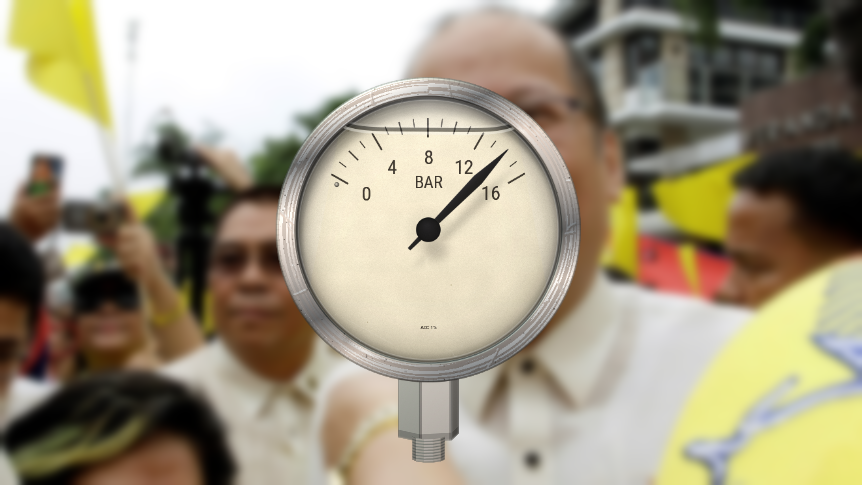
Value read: 14 bar
